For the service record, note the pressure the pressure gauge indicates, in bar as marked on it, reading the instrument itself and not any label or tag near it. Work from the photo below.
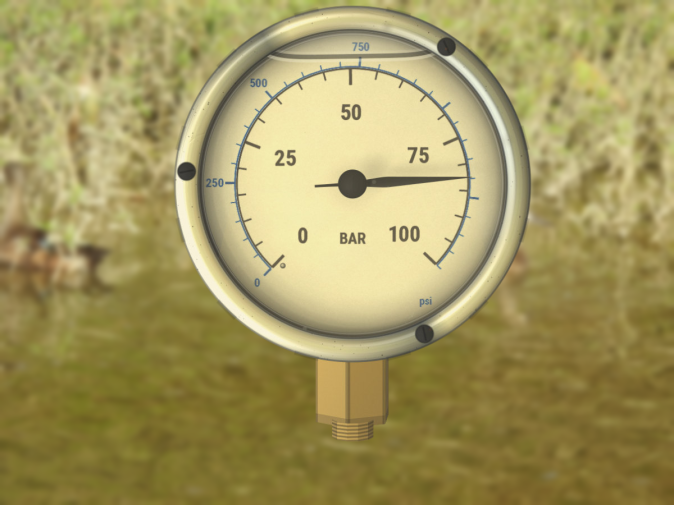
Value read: 82.5 bar
